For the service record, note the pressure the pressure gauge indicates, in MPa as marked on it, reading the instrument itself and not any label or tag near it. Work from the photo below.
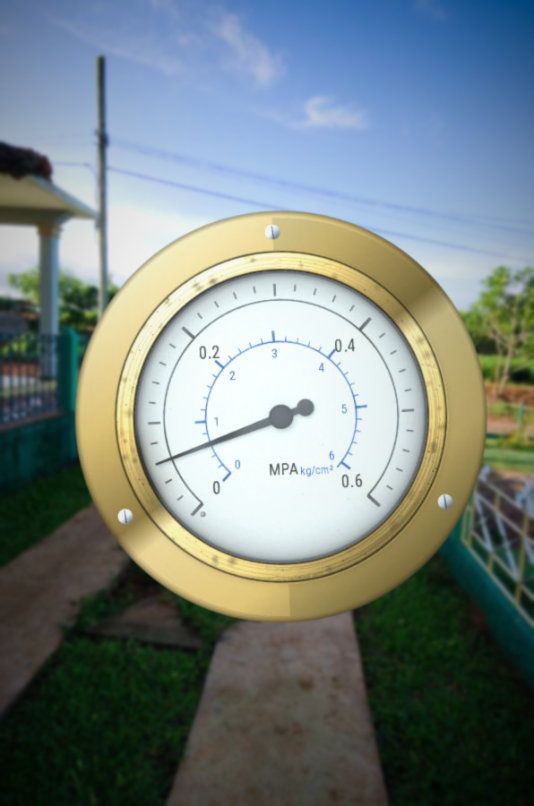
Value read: 0.06 MPa
